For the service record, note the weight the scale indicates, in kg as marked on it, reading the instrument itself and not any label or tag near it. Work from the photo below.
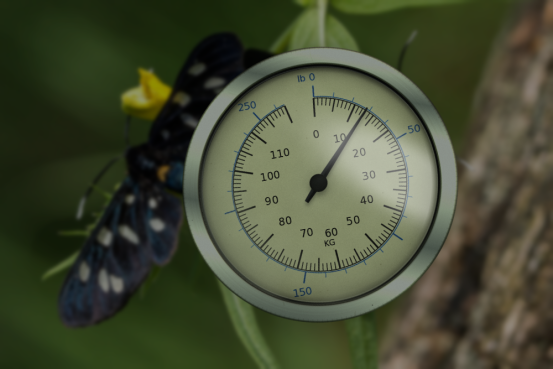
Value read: 13 kg
